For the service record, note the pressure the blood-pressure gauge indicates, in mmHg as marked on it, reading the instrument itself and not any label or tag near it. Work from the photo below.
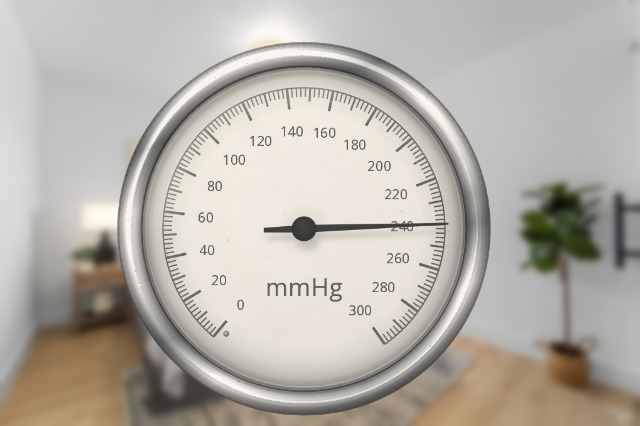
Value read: 240 mmHg
